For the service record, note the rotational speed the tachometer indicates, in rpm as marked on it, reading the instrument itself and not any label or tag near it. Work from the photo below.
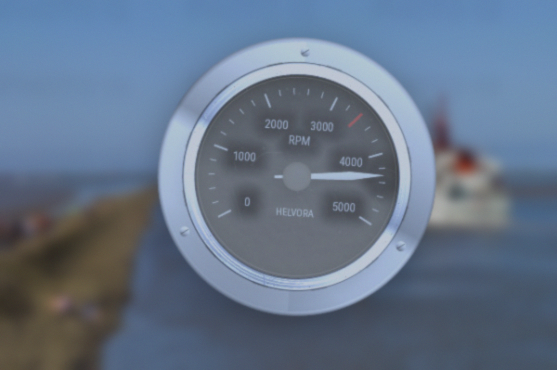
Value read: 4300 rpm
